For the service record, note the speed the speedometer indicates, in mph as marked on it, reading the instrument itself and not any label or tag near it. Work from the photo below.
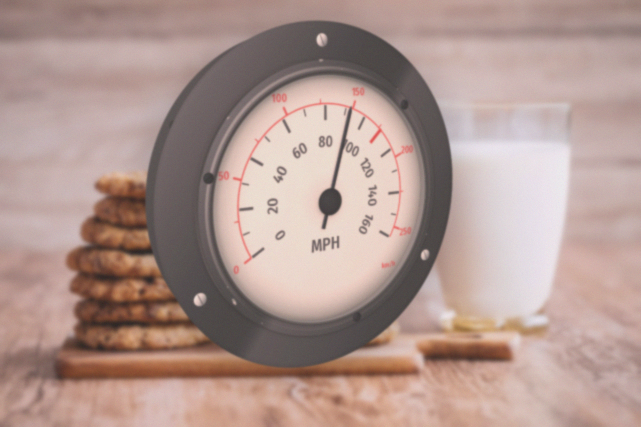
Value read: 90 mph
